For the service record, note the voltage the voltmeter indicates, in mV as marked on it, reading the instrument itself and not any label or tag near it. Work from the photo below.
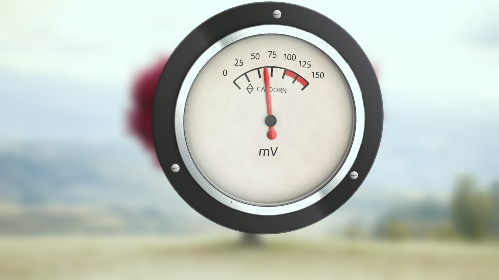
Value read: 62.5 mV
